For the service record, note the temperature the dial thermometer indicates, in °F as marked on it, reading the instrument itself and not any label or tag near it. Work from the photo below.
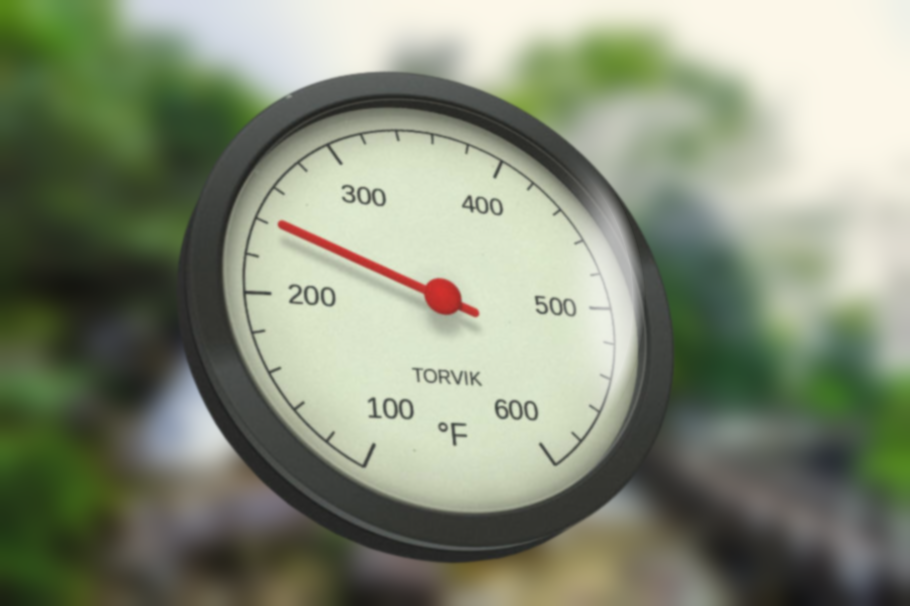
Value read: 240 °F
